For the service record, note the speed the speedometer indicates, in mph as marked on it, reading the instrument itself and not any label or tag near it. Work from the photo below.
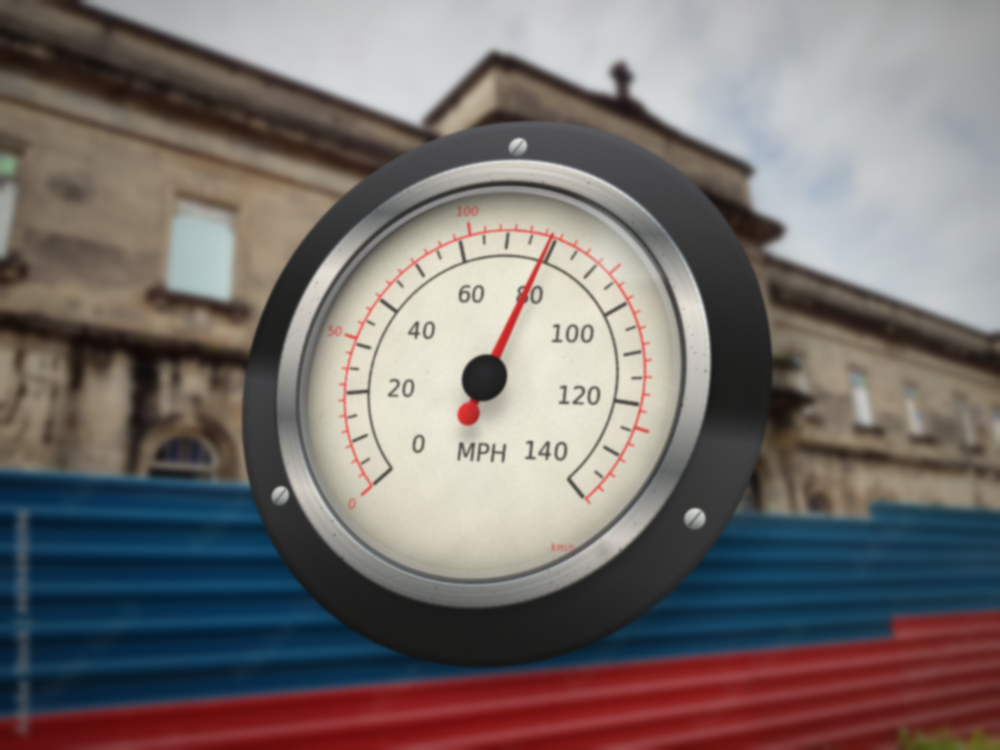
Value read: 80 mph
